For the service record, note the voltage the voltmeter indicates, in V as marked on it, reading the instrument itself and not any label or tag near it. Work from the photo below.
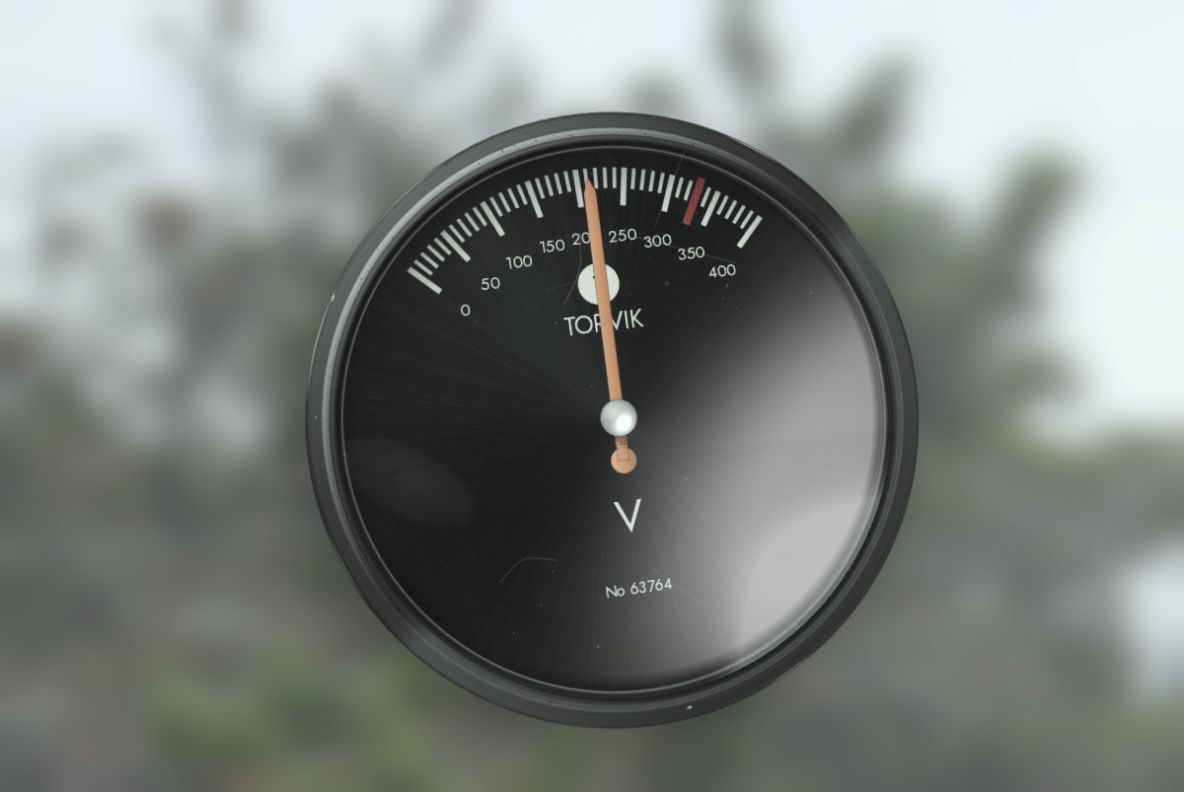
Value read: 210 V
